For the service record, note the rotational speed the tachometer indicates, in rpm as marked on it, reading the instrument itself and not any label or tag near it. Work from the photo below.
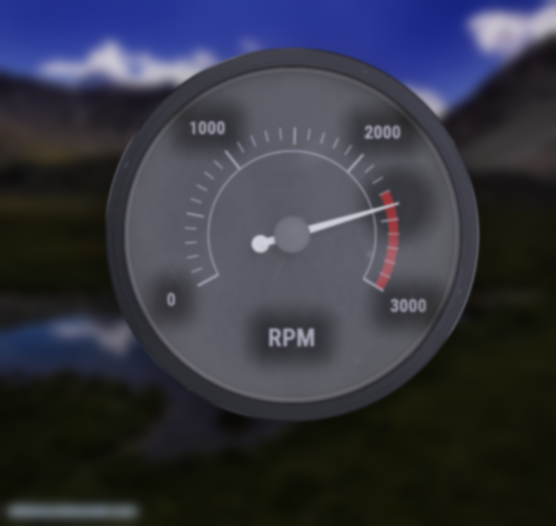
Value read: 2400 rpm
